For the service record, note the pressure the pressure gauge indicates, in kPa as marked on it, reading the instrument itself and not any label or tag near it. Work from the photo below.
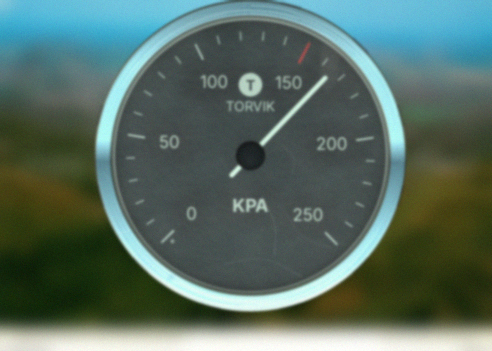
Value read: 165 kPa
